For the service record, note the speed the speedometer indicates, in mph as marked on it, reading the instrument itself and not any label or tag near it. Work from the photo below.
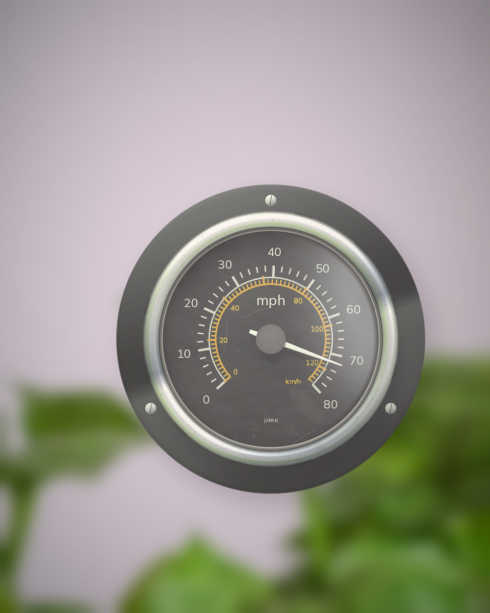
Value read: 72 mph
